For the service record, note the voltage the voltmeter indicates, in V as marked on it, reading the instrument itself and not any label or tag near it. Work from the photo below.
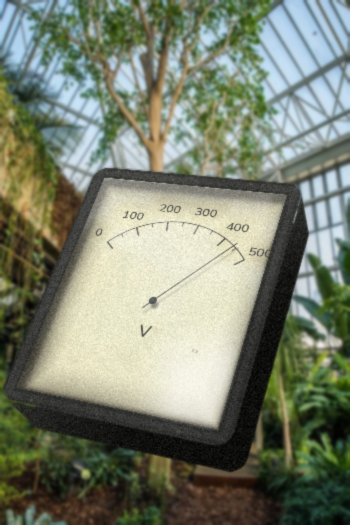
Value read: 450 V
